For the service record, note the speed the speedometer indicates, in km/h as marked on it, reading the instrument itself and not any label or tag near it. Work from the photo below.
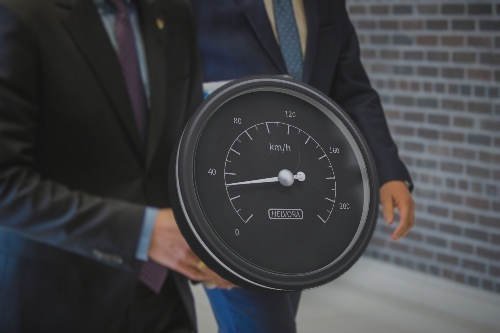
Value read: 30 km/h
